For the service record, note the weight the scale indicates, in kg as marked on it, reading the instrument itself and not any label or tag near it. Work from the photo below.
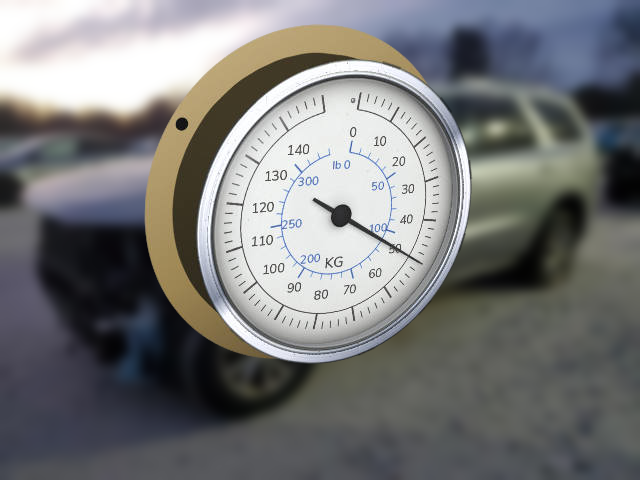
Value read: 50 kg
